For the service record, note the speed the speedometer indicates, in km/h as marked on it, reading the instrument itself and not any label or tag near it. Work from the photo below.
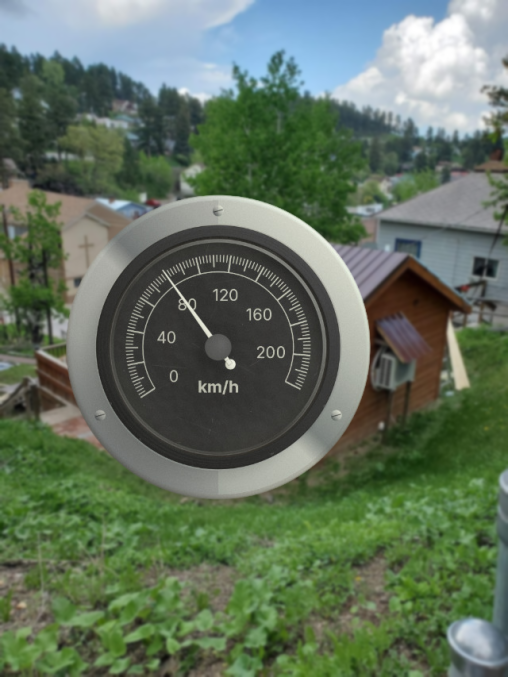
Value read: 80 km/h
